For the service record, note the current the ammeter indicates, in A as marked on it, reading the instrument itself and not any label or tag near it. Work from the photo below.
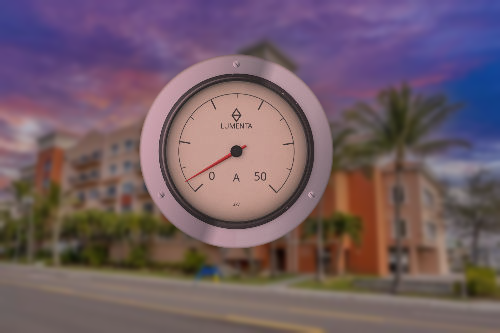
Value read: 2.5 A
